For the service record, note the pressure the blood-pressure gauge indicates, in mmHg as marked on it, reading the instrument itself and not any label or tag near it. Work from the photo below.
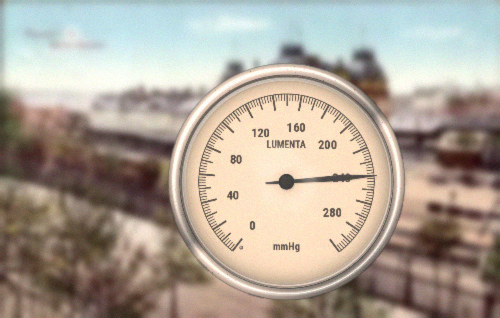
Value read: 240 mmHg
